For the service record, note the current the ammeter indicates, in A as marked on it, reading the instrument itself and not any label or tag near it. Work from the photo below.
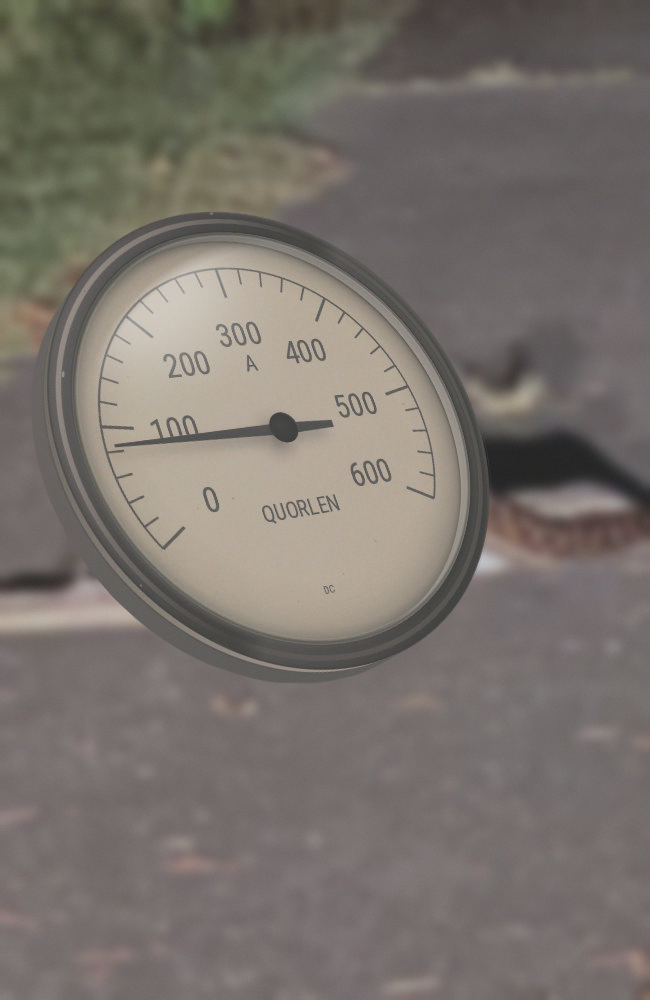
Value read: 80 A
